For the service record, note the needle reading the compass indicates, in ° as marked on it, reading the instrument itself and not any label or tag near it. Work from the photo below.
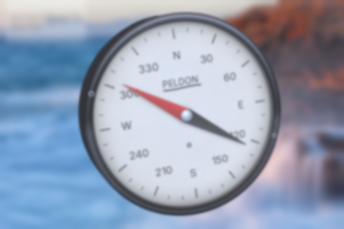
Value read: 305 °
